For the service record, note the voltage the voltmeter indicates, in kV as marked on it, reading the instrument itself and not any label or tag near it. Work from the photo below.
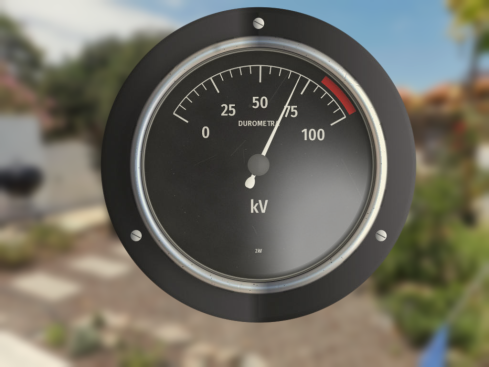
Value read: 70 kV
